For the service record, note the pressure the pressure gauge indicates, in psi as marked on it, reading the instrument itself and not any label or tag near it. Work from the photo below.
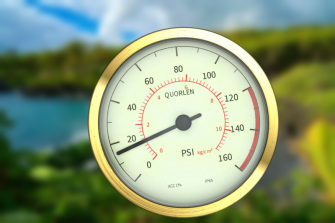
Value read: 15 psi
